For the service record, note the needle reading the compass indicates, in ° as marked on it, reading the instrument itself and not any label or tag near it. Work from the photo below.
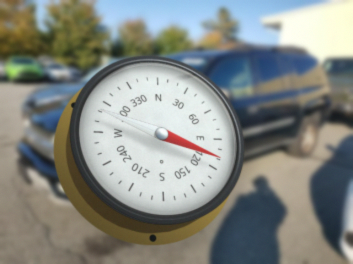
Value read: 110 °
